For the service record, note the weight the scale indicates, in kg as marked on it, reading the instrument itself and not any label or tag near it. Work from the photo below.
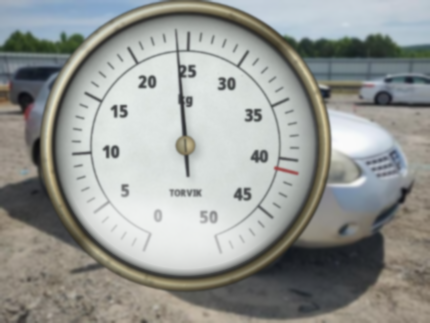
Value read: 24 kg
